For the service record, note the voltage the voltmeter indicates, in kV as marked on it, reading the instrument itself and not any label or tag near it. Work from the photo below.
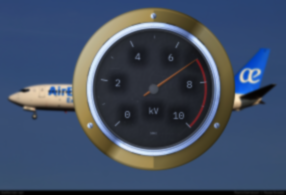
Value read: 7 kV
